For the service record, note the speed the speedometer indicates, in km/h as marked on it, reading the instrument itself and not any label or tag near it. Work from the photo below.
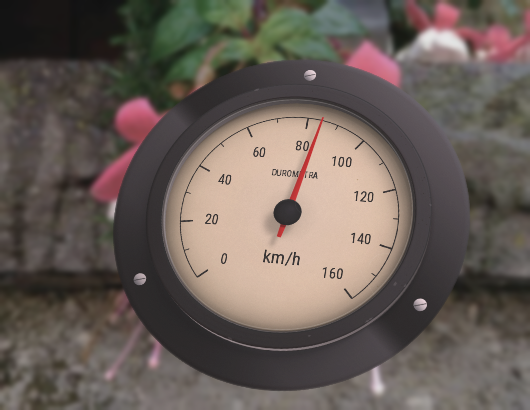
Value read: 85 km/h
